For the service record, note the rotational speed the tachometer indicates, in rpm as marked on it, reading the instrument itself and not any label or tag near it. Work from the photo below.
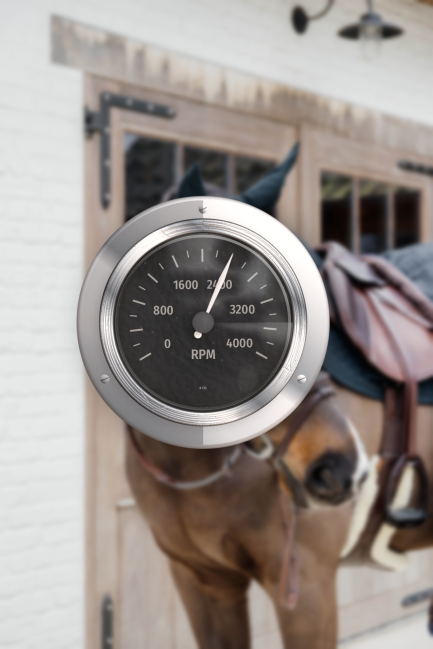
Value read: 2400 rpm
